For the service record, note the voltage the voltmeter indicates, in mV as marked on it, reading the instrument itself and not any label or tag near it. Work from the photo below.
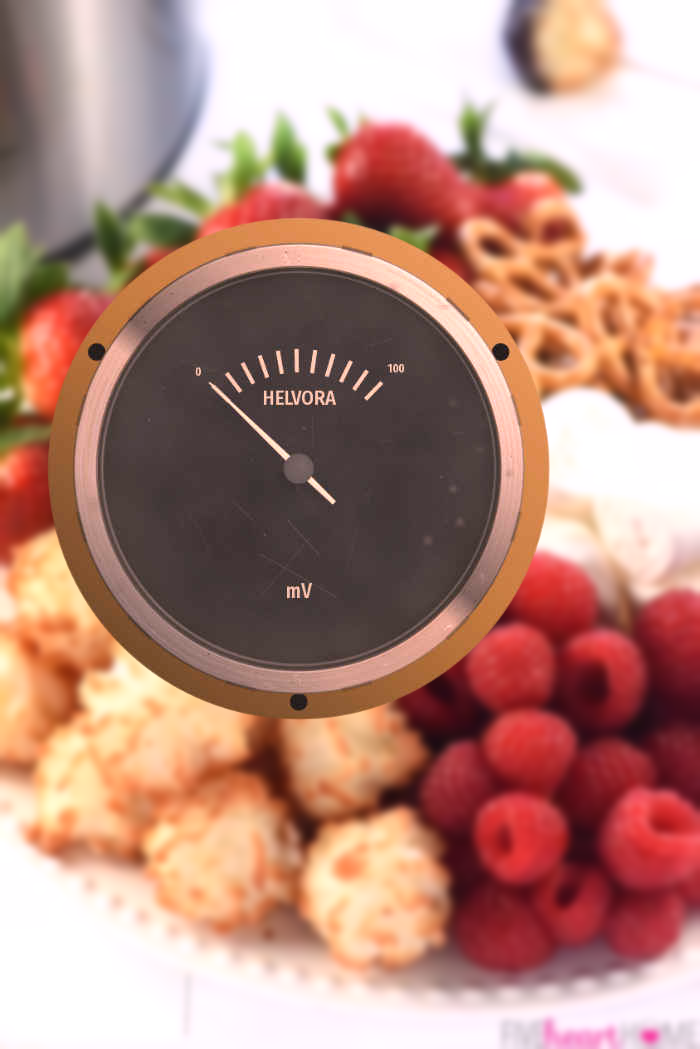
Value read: 0 mV
